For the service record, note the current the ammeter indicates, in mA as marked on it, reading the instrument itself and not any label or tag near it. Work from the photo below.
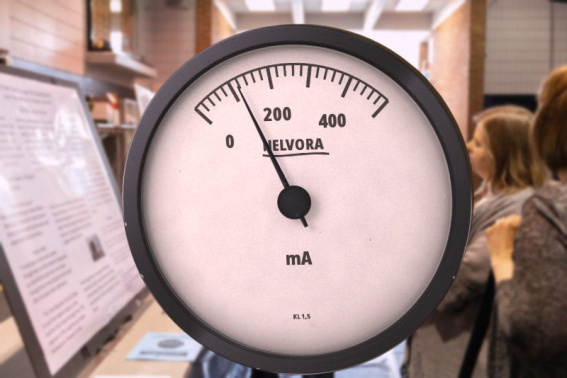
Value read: 120 mA
